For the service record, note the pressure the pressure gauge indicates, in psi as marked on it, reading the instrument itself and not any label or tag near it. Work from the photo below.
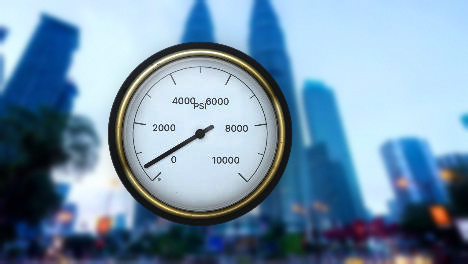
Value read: 500 psi
